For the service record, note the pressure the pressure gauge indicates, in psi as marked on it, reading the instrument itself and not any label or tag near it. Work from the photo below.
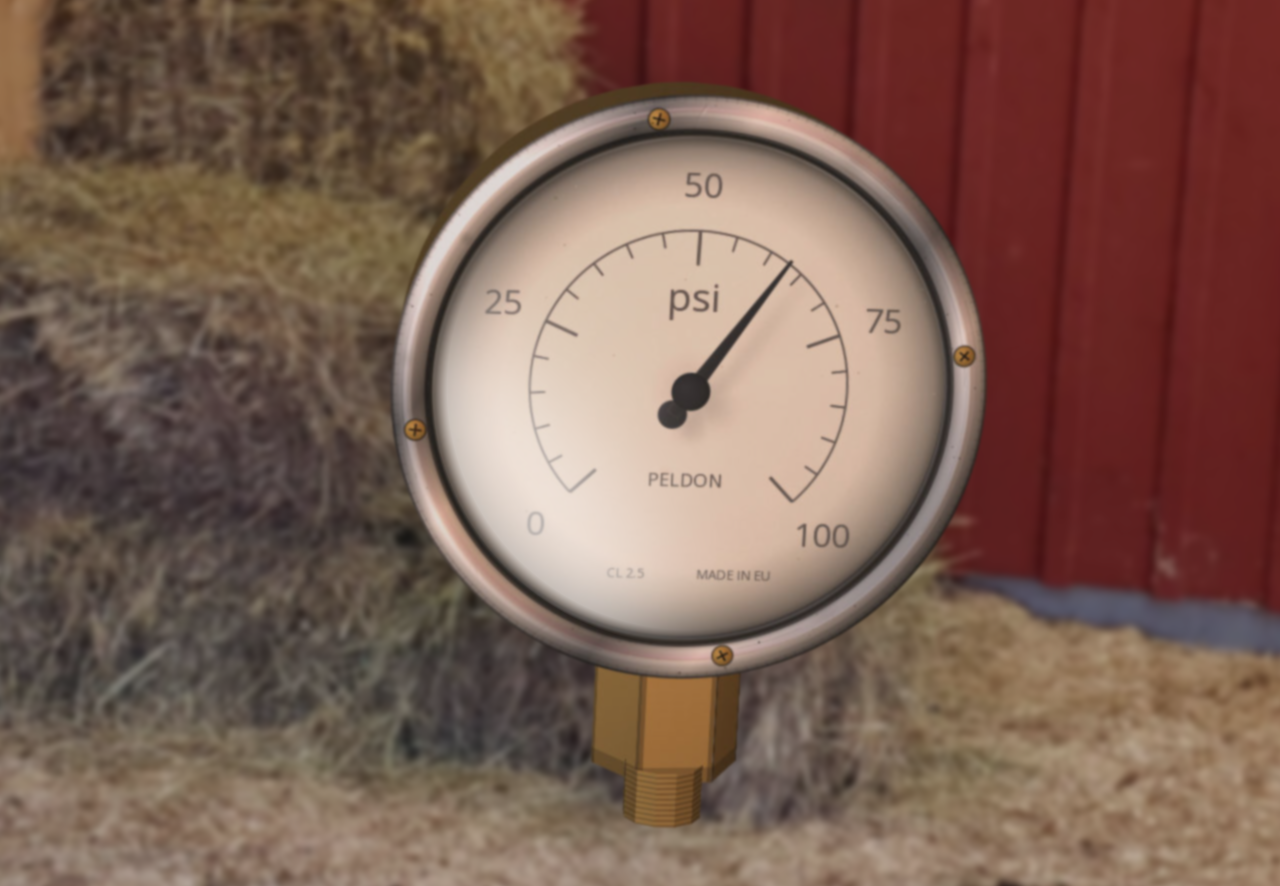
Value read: 62.5 psi
